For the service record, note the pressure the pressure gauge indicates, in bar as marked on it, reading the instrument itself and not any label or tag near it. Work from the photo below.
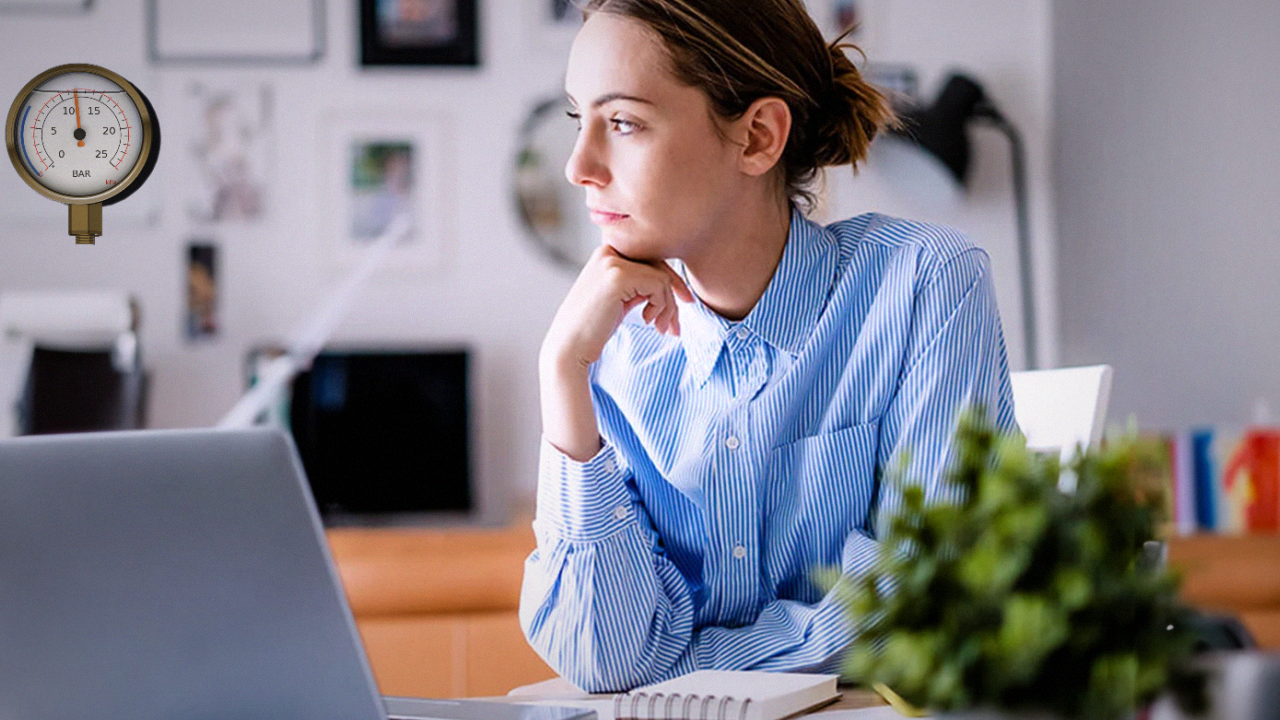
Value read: 12 bar
